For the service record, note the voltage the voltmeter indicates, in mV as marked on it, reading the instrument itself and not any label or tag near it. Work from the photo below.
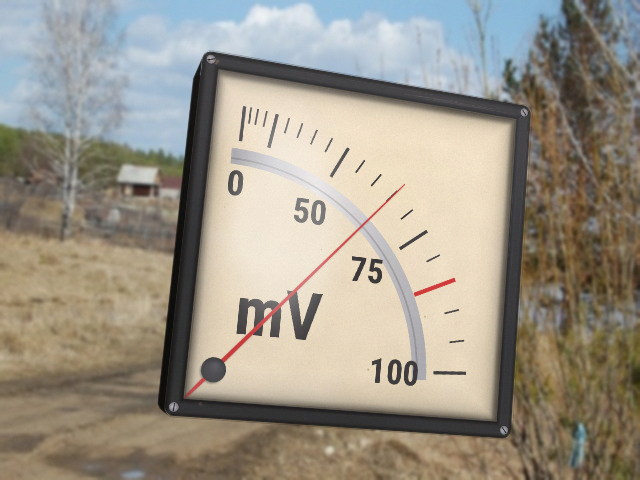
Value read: 65 mV
